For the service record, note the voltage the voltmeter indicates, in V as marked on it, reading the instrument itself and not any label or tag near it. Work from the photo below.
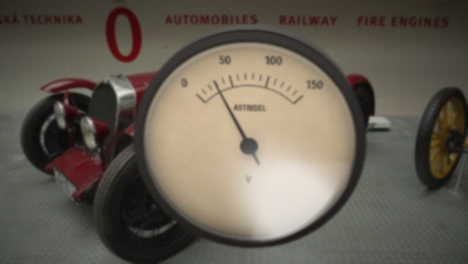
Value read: 30 V
